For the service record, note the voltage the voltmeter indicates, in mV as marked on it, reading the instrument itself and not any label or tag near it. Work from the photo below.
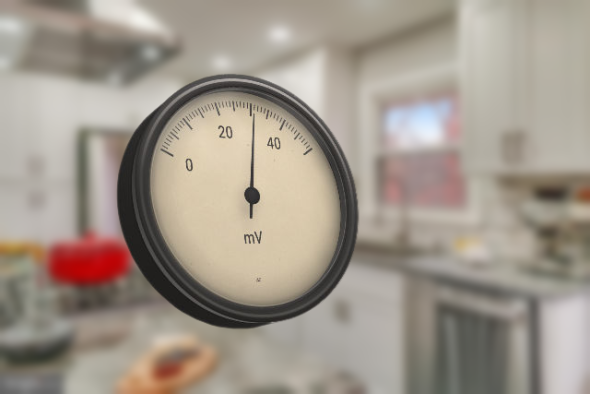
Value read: 30 mV
